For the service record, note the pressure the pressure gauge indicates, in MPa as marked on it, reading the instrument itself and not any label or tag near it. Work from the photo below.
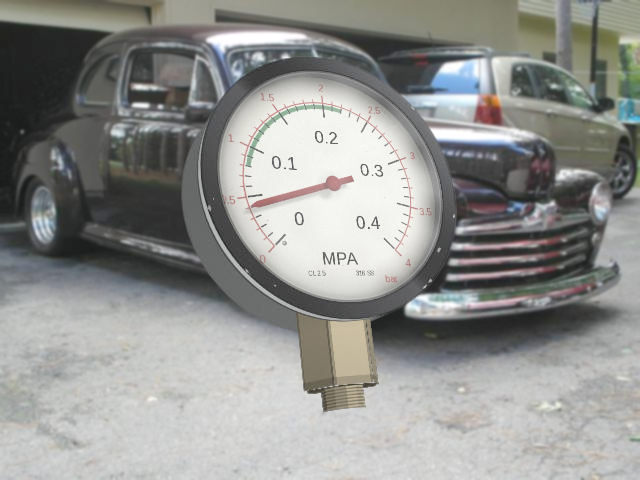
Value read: 0.04 MPa
